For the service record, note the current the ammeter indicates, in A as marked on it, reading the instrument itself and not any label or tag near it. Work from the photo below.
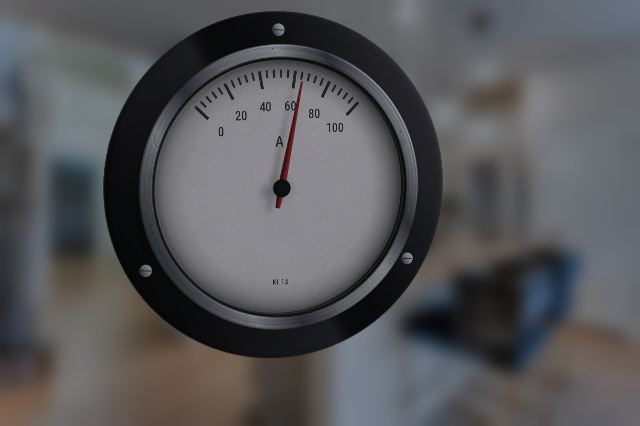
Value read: 64 A
